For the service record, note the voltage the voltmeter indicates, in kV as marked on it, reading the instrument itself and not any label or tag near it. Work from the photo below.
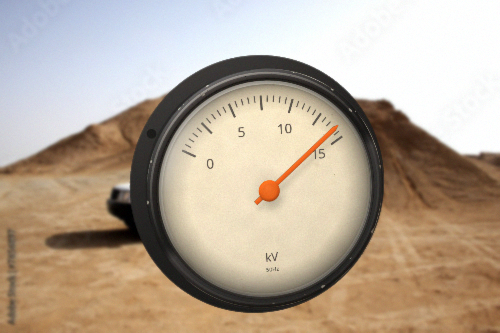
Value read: 14 kV
